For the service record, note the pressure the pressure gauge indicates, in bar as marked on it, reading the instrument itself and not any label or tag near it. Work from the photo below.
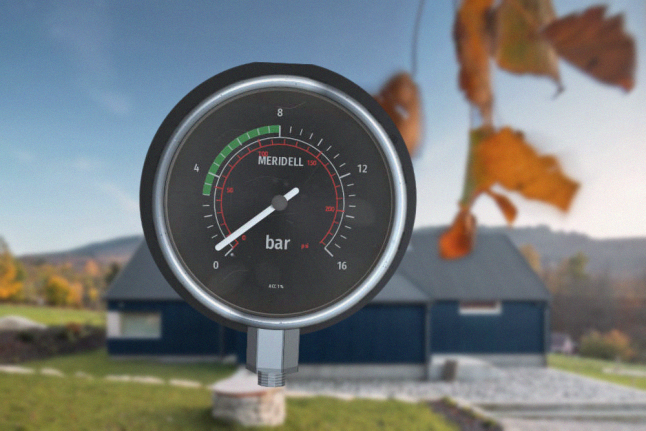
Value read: 0.5 bar
